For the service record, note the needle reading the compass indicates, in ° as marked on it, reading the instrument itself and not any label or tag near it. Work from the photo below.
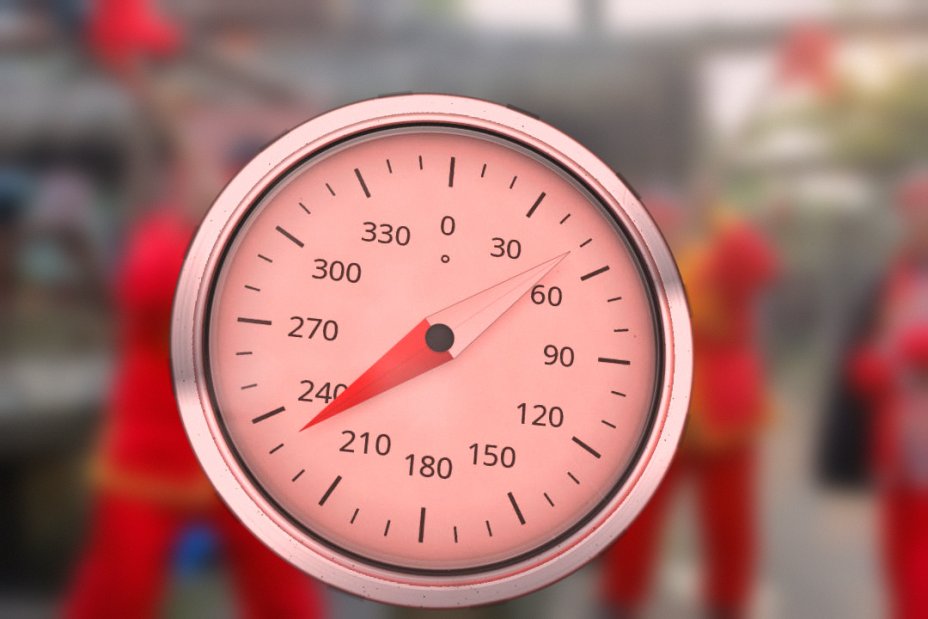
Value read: 230 °
